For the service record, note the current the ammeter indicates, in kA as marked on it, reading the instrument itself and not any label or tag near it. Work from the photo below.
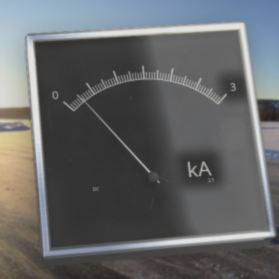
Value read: 0.25 kA
